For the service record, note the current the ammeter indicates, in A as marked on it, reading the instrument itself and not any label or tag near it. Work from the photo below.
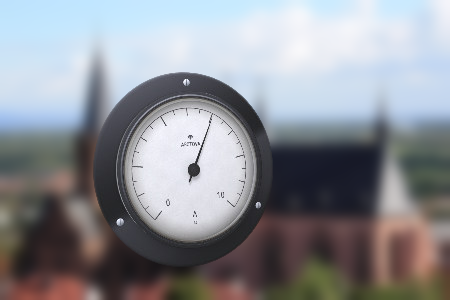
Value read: 6 A
